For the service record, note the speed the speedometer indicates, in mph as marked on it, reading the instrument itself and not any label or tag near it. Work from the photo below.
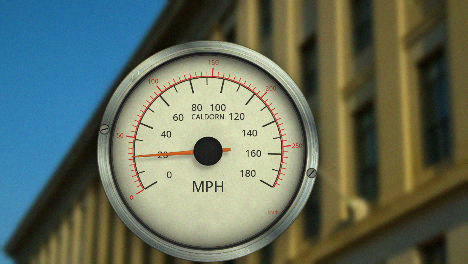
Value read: 20 mph
